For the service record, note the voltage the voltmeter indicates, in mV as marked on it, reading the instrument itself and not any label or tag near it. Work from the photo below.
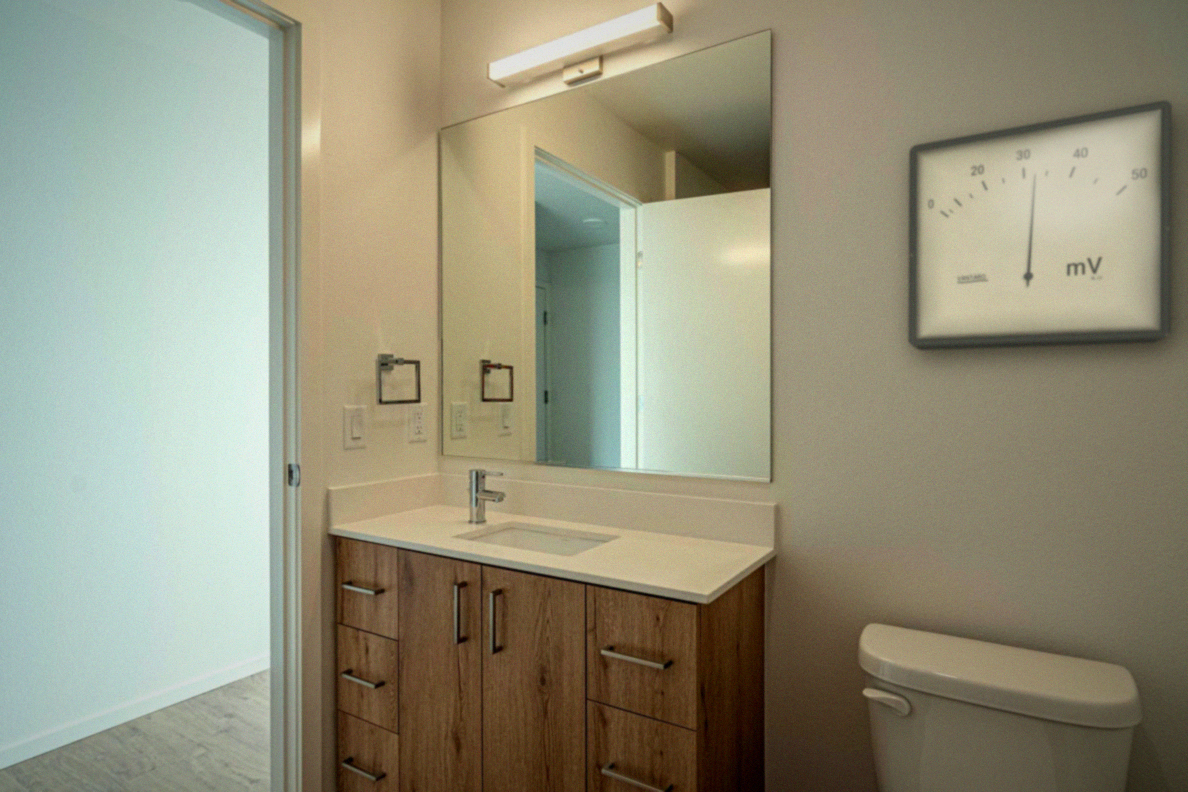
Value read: 32.5 mV
